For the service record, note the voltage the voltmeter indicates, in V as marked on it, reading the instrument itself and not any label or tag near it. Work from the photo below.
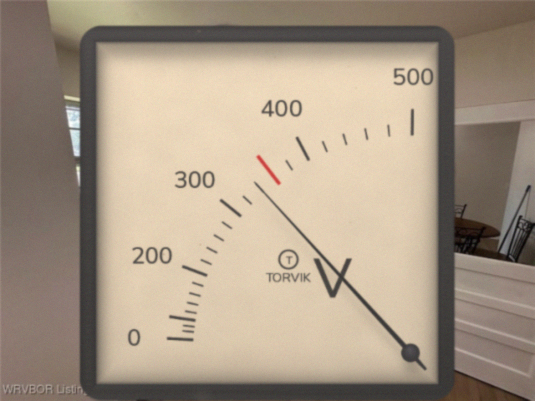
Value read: 340 V
